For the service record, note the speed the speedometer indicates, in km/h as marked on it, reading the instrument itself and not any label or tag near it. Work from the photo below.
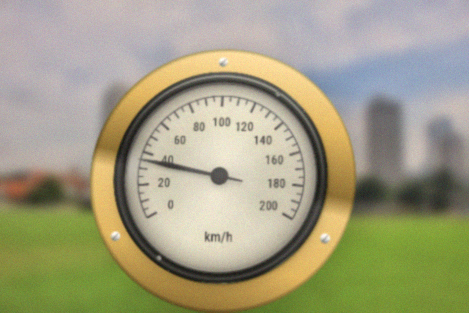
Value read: 35 km/h
